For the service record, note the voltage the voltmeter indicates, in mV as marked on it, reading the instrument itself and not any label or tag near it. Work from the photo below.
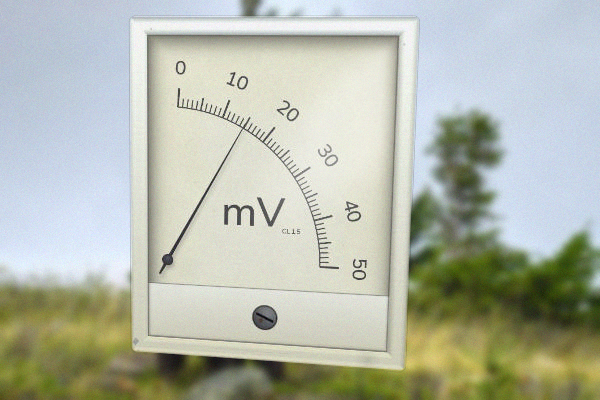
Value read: 15 mV
